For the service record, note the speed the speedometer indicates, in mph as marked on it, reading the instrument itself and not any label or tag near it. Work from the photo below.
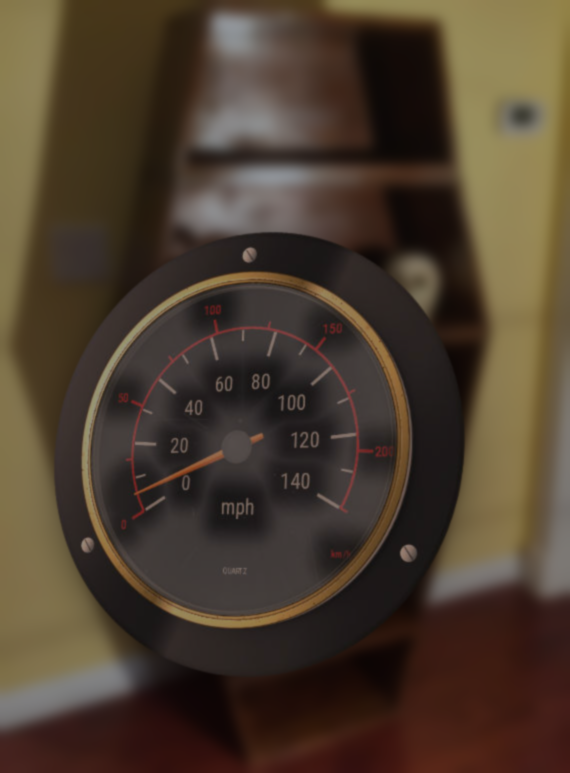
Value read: 5 mph
